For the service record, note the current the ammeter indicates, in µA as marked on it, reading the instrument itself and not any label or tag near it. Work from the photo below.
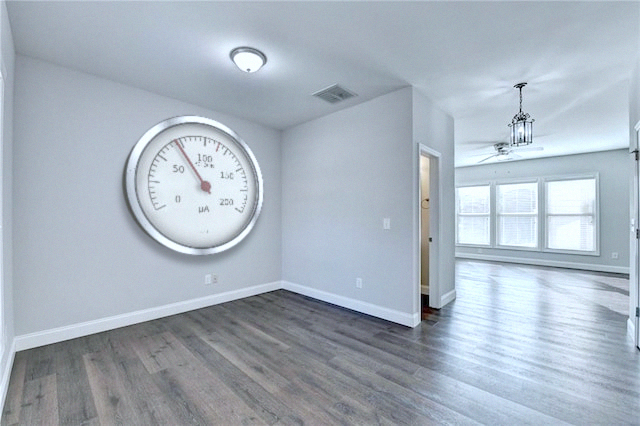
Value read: 70 µA
